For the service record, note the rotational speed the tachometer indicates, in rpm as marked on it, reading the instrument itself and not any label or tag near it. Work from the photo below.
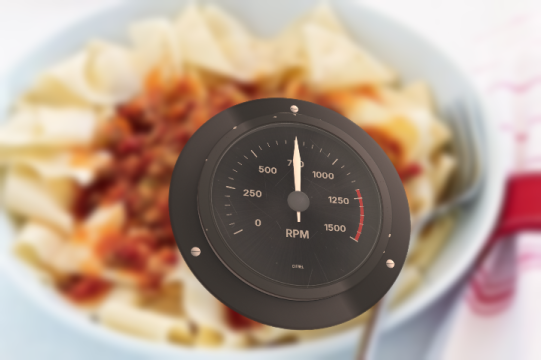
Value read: 750 rpm
